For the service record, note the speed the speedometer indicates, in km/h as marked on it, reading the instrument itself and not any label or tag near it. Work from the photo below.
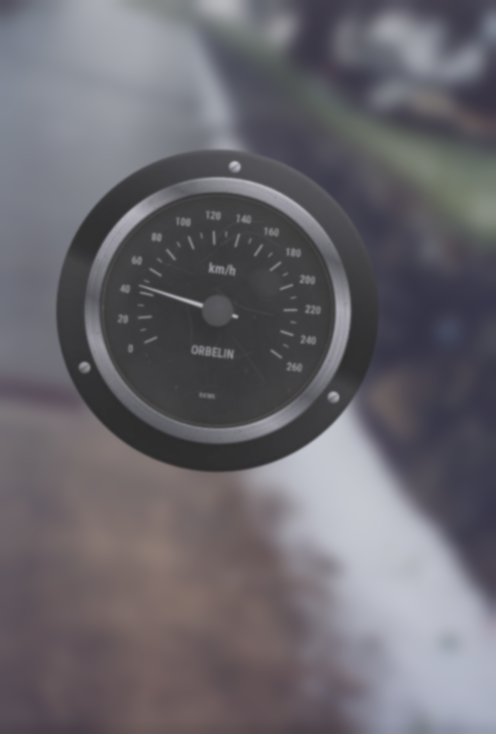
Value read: 45 km/h
